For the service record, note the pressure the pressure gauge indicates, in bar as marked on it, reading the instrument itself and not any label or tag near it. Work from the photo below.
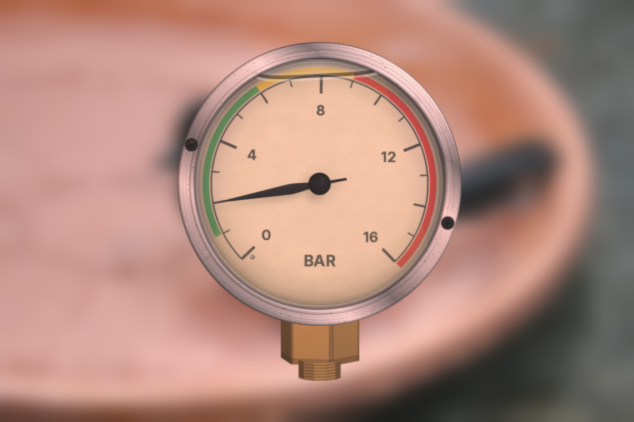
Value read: 2 bar
